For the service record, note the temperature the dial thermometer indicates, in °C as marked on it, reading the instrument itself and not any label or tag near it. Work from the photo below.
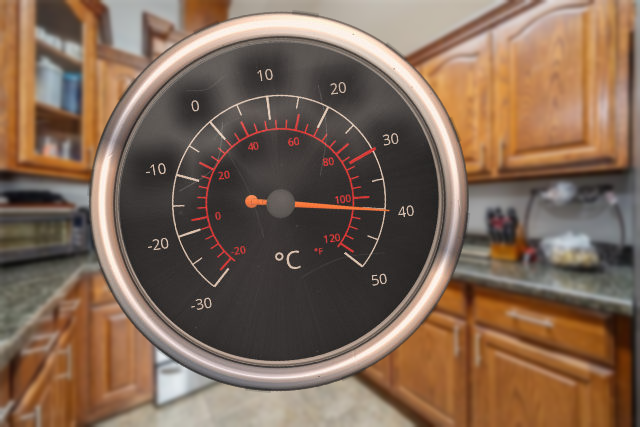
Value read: 40 °C
